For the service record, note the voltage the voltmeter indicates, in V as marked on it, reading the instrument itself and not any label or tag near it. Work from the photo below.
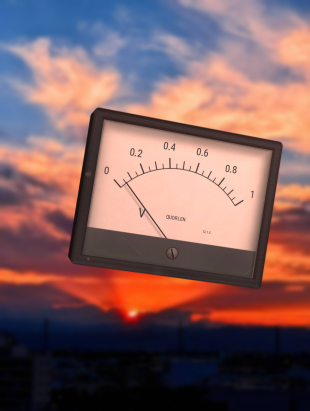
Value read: 0.05 V
